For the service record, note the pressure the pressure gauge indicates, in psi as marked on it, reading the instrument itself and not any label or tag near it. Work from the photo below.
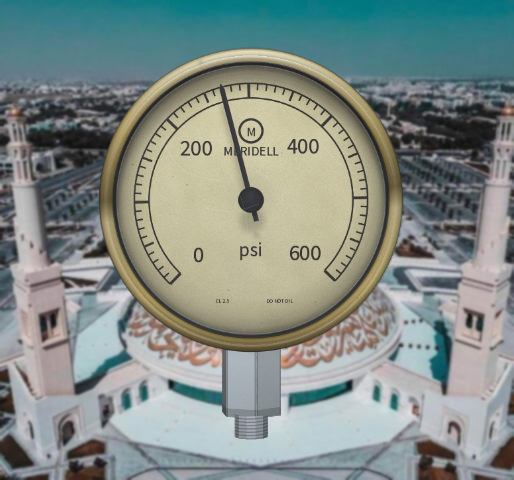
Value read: 270 psi
